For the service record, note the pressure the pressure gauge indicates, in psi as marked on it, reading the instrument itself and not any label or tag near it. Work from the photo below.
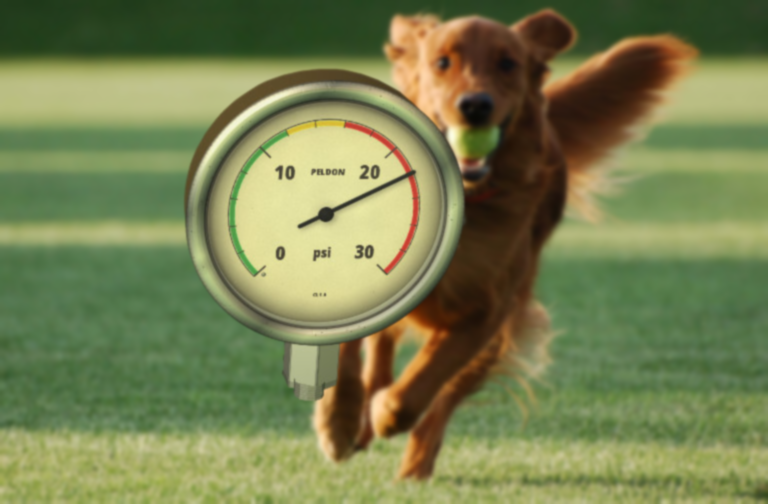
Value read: 22 psi
